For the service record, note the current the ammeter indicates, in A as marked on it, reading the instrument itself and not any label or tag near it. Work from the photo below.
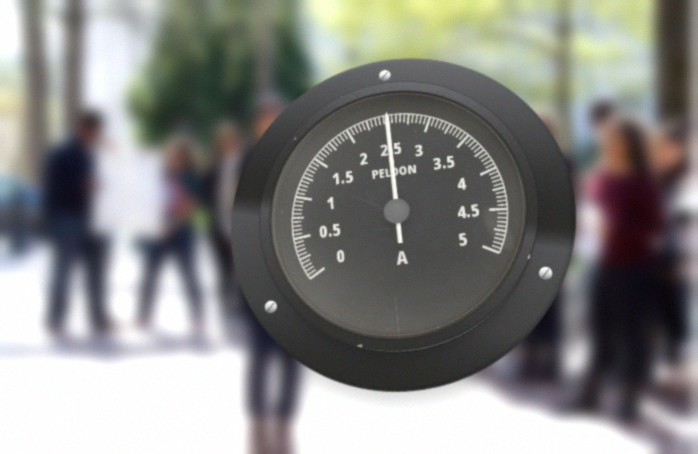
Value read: 2.5 A
